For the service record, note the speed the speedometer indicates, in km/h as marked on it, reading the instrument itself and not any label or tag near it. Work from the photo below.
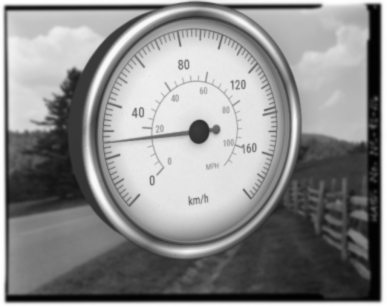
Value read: 26 km/h
